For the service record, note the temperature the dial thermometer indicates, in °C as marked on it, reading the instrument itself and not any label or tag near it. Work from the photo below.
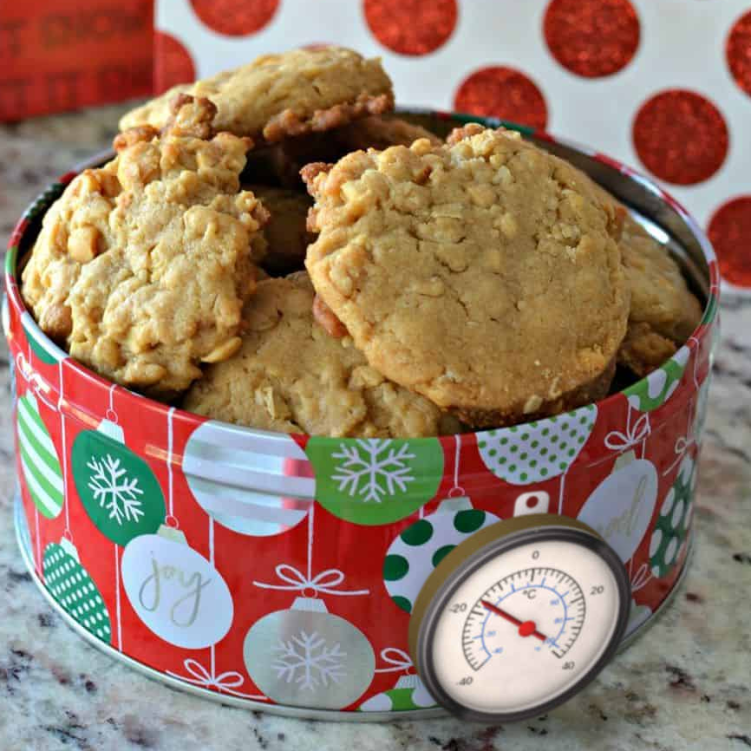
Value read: -16 °C
